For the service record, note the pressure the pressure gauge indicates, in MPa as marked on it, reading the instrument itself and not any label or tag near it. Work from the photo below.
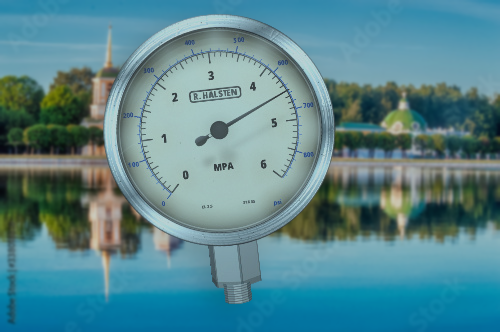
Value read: 4.5 MPa
